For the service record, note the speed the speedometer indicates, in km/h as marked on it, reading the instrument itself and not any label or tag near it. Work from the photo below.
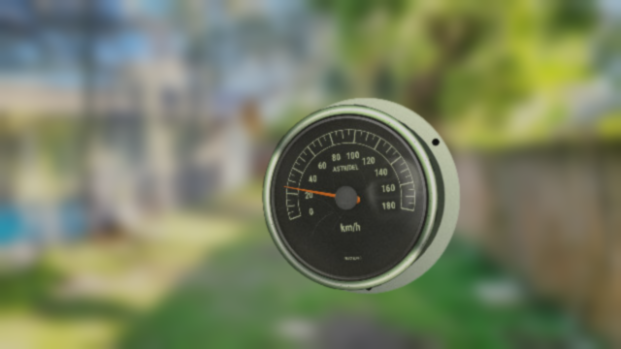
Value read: 25 km/h
